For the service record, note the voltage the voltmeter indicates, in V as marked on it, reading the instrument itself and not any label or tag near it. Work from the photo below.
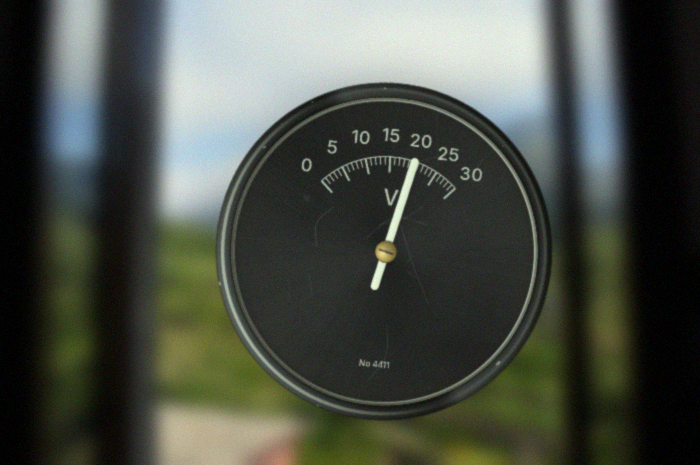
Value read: 20 V
